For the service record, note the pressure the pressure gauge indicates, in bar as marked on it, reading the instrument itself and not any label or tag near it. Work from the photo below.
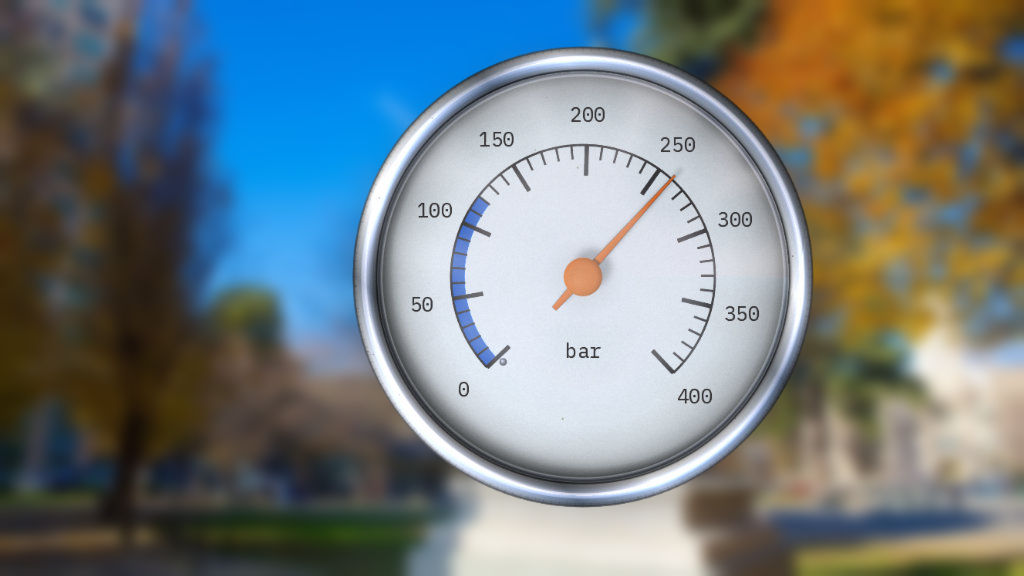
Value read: 260 bar
